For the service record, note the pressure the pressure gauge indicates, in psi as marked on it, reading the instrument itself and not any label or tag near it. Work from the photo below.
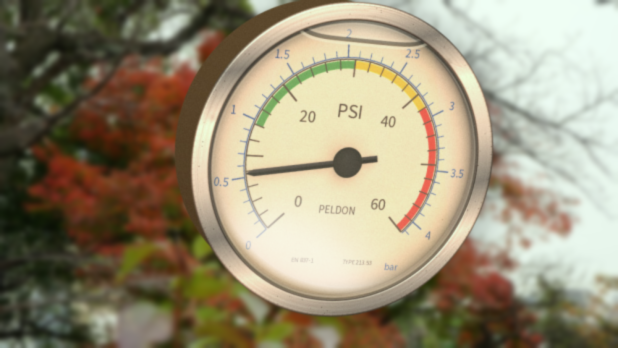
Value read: 8 psi
